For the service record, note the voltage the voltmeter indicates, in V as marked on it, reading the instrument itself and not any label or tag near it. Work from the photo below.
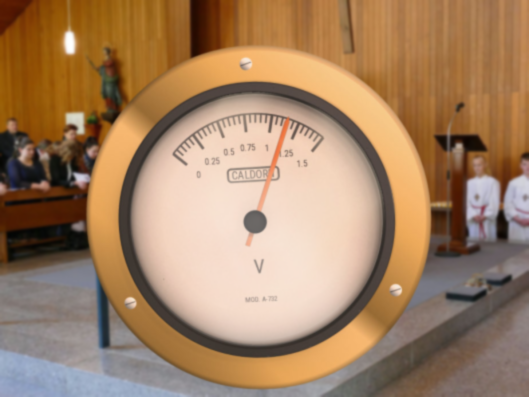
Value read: 1.15 V
